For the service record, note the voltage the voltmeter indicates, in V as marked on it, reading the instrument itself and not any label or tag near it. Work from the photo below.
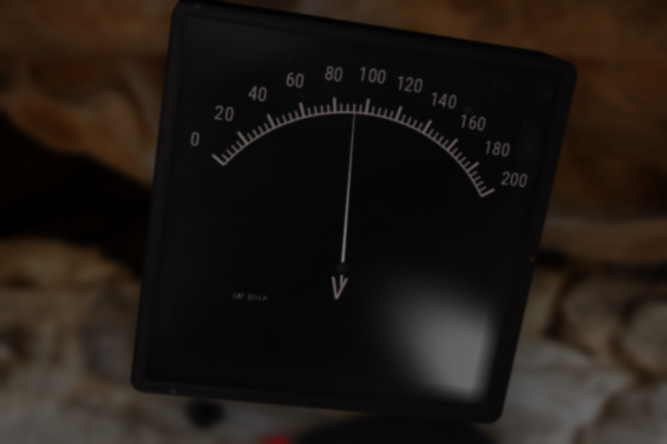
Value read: 92 V
